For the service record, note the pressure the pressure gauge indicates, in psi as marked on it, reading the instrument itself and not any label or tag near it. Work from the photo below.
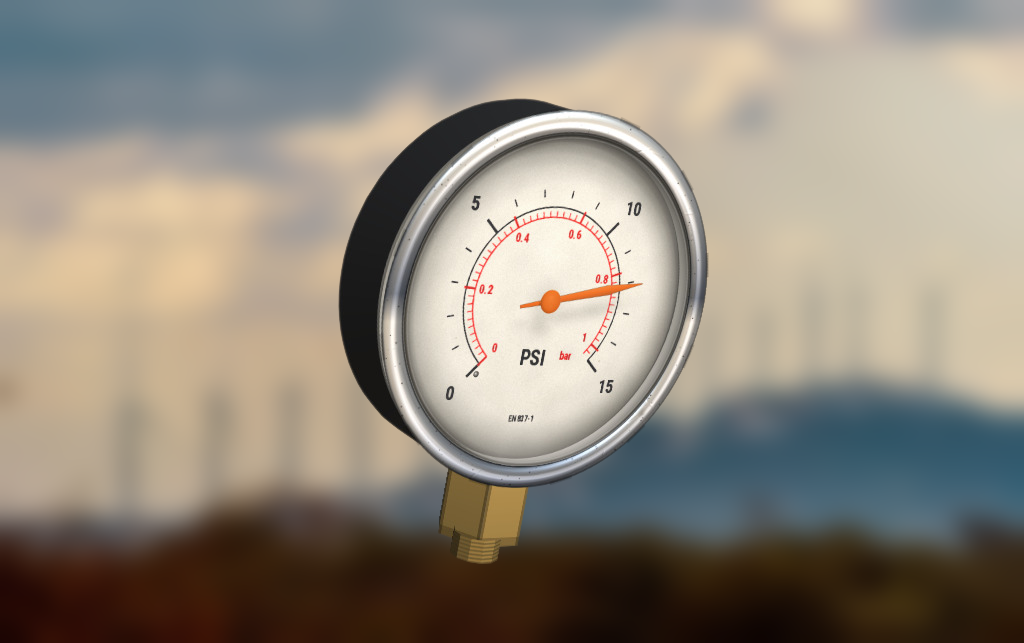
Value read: 12 psi
